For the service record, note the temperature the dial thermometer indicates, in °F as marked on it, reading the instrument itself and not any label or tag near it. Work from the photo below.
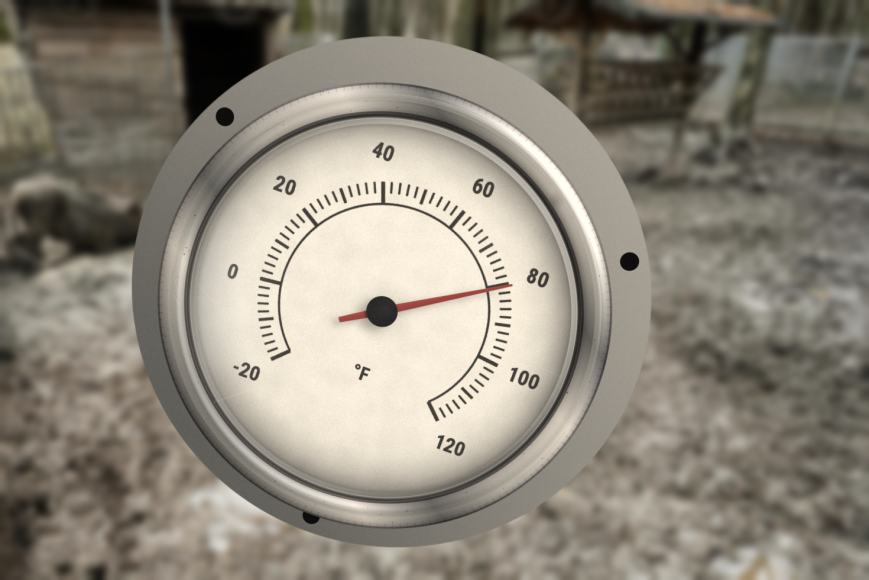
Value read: 80 °F
